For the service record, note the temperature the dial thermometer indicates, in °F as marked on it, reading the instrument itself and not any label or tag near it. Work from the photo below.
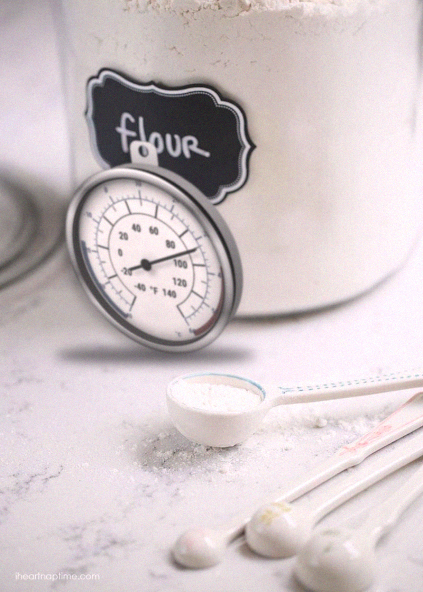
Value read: 90 °F
